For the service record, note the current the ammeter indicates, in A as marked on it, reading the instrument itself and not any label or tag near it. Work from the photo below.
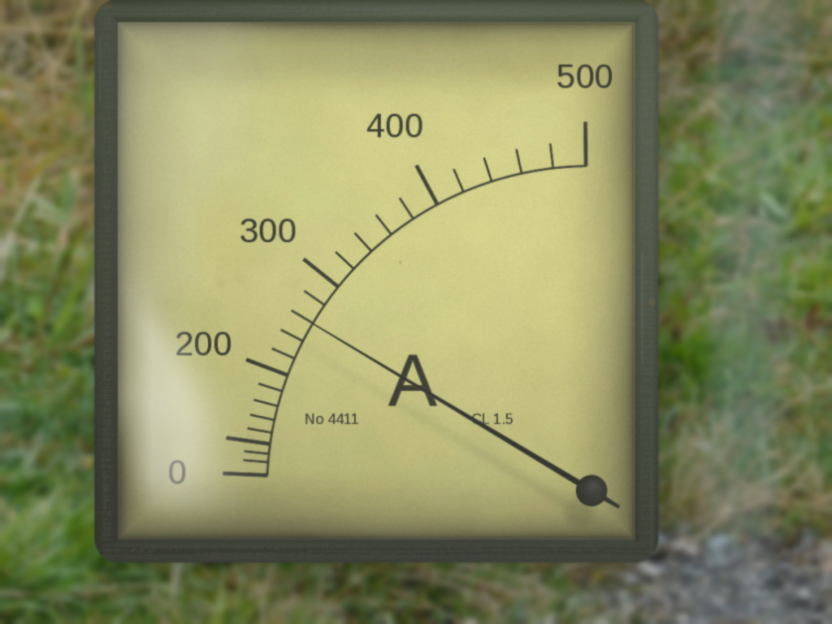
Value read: 260 A
